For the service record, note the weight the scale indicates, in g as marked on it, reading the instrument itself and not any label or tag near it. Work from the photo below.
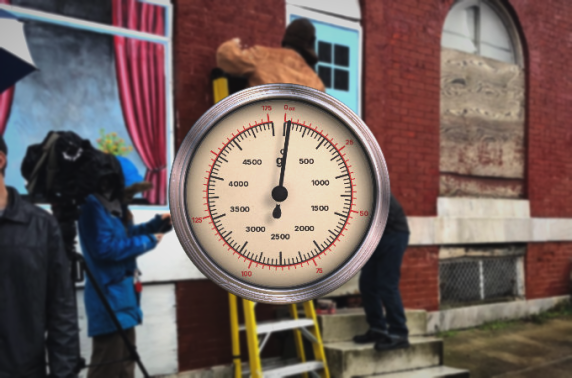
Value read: 50 g
